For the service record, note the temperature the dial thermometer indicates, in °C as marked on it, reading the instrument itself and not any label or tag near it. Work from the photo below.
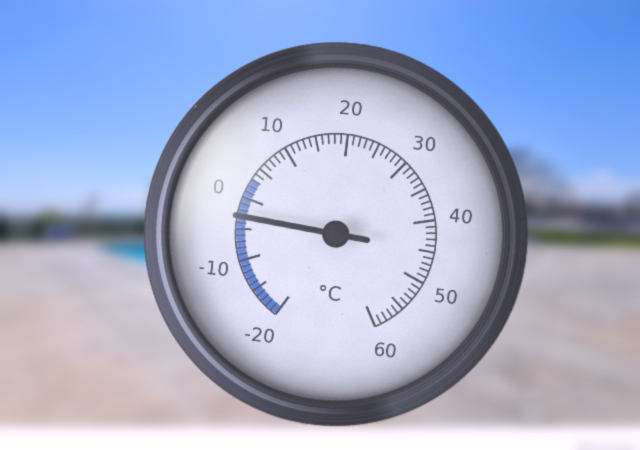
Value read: -3 °C
